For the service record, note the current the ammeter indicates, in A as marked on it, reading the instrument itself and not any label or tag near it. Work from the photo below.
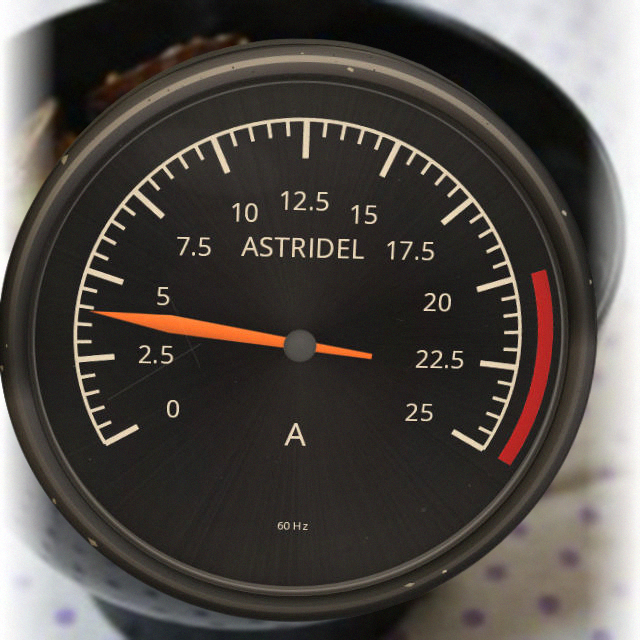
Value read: 4 A
